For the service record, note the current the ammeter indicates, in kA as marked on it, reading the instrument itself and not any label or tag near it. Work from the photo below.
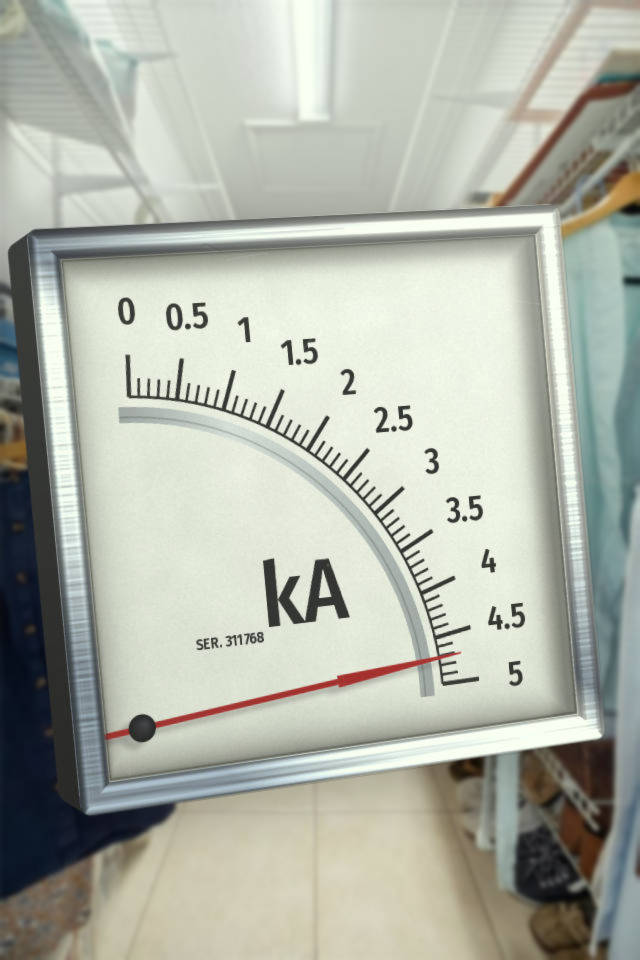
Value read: 4.7 kA
